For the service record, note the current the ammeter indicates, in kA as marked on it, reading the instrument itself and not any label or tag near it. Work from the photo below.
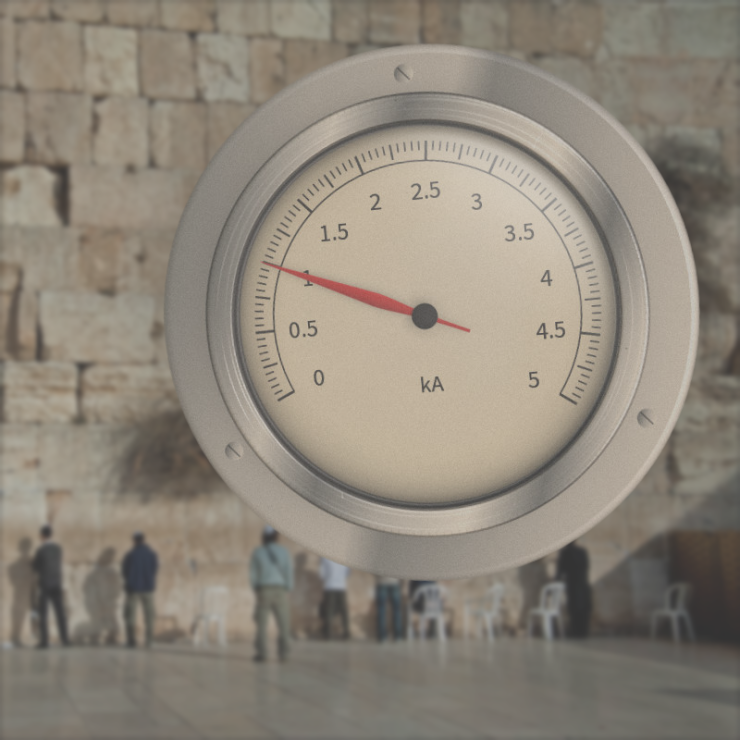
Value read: 1 kA
